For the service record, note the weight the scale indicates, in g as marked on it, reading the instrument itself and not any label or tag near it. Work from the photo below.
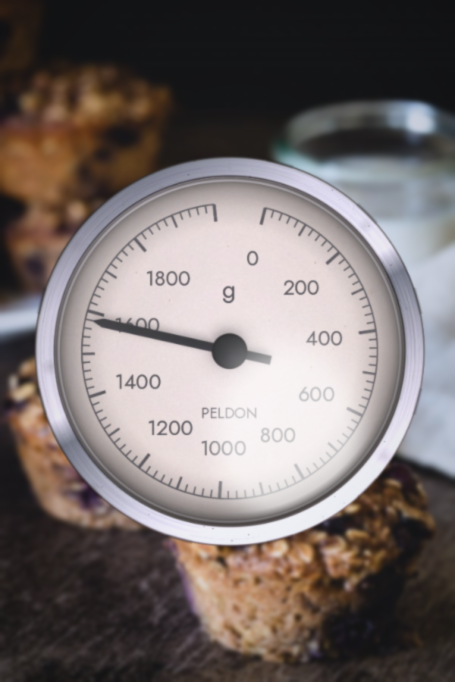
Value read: 1580 g
